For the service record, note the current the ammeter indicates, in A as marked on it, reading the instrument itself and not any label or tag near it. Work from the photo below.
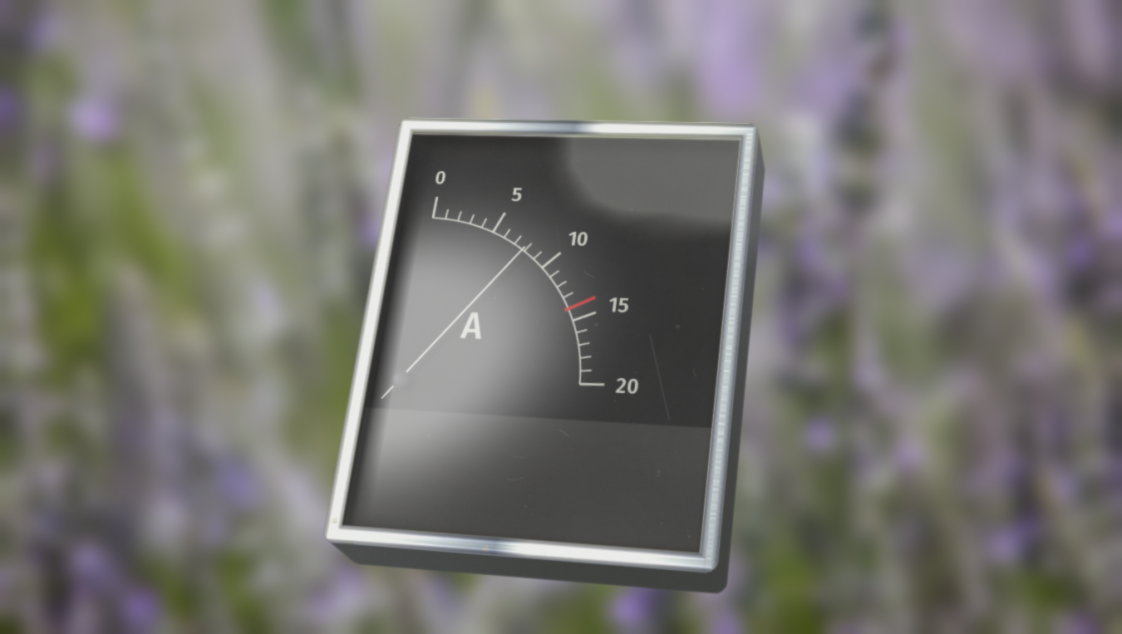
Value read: 8 A
